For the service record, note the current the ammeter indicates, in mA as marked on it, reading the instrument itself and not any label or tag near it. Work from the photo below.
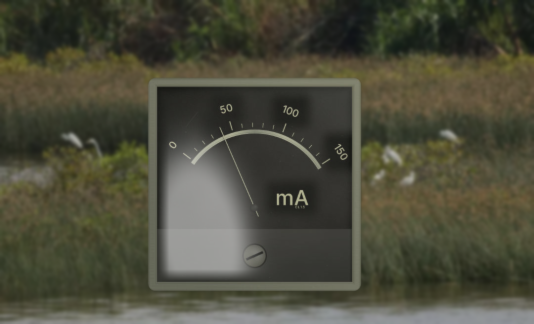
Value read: 40 mA
